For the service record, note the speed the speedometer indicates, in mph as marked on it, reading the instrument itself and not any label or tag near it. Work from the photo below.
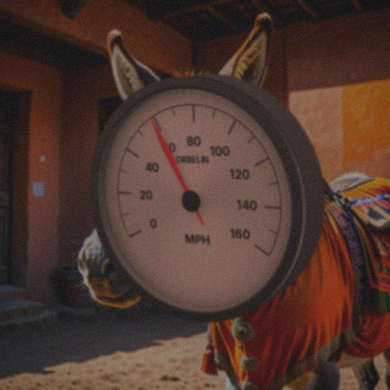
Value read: 60 mph
